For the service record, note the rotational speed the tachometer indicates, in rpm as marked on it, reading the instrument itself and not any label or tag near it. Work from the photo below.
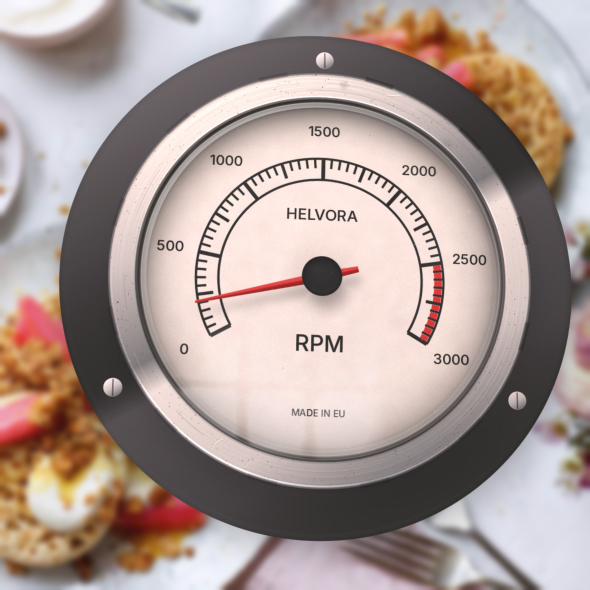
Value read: 200 rpm
